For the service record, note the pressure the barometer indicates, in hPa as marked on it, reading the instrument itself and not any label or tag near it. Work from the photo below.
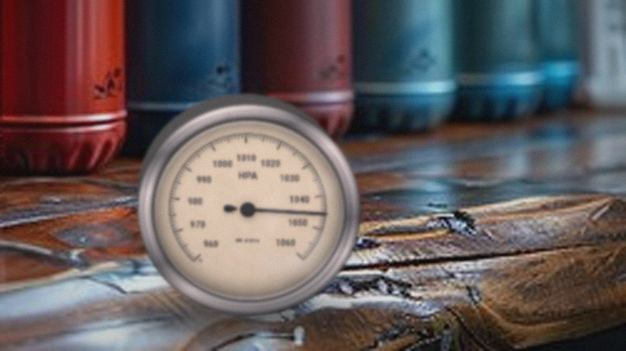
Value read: 1045 hPa
